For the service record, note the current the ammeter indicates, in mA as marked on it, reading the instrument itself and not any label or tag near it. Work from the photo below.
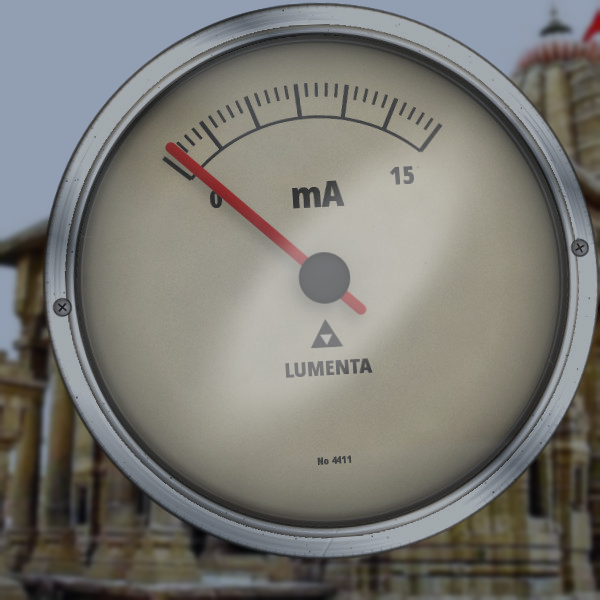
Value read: 0.5 mA
